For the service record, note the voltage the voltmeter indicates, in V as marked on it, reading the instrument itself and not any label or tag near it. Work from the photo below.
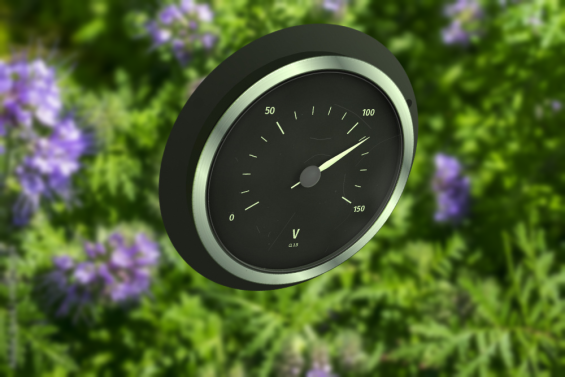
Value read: 110 V
